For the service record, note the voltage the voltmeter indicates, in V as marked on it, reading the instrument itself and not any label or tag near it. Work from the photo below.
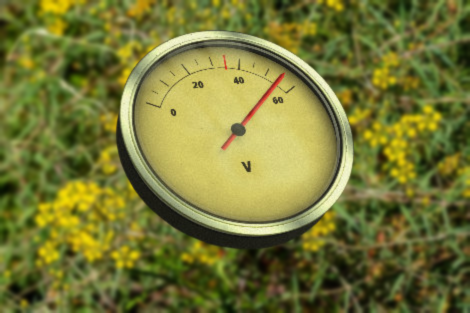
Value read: 55 V
